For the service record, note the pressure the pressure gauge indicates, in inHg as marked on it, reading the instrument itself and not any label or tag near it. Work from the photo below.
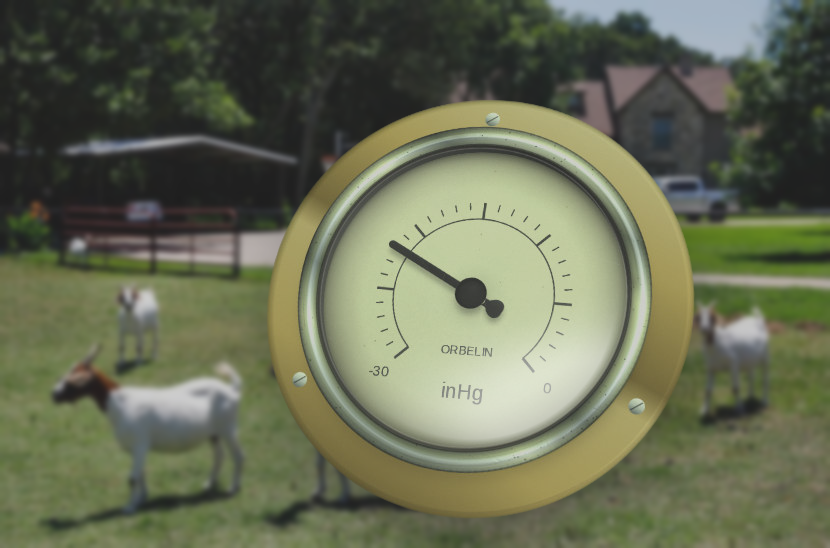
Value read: -22 inHg
